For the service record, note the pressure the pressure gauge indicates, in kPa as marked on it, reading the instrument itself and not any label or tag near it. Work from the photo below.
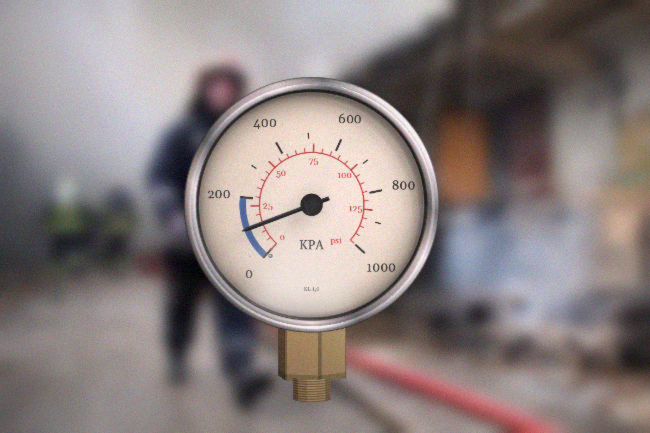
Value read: 100 kPa
